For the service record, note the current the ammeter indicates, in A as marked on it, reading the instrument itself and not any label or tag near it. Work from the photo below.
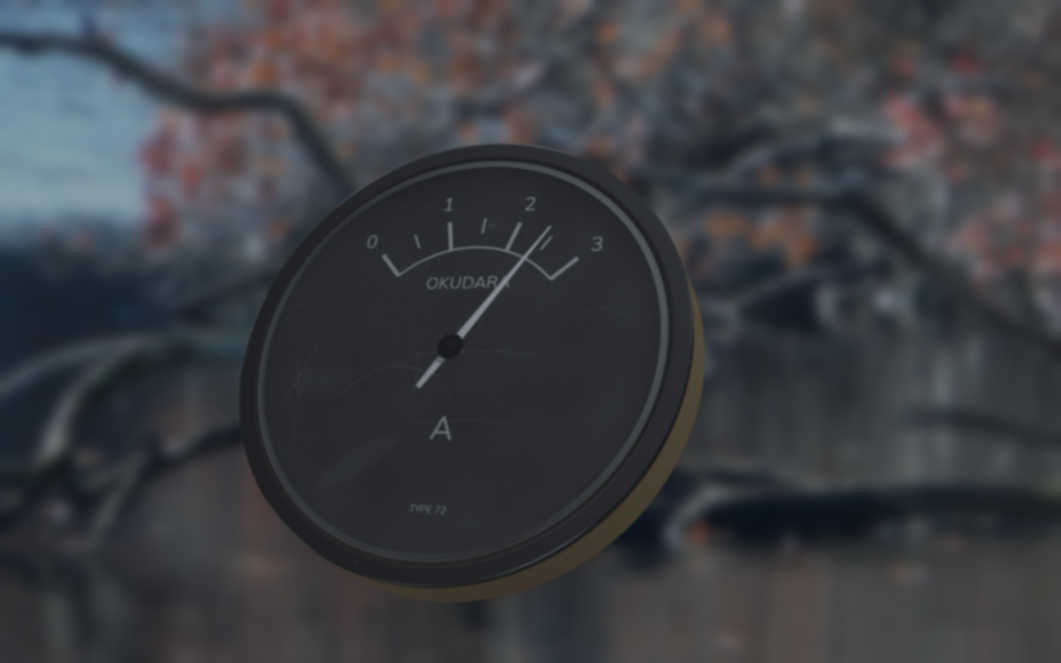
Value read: 2.5 A
